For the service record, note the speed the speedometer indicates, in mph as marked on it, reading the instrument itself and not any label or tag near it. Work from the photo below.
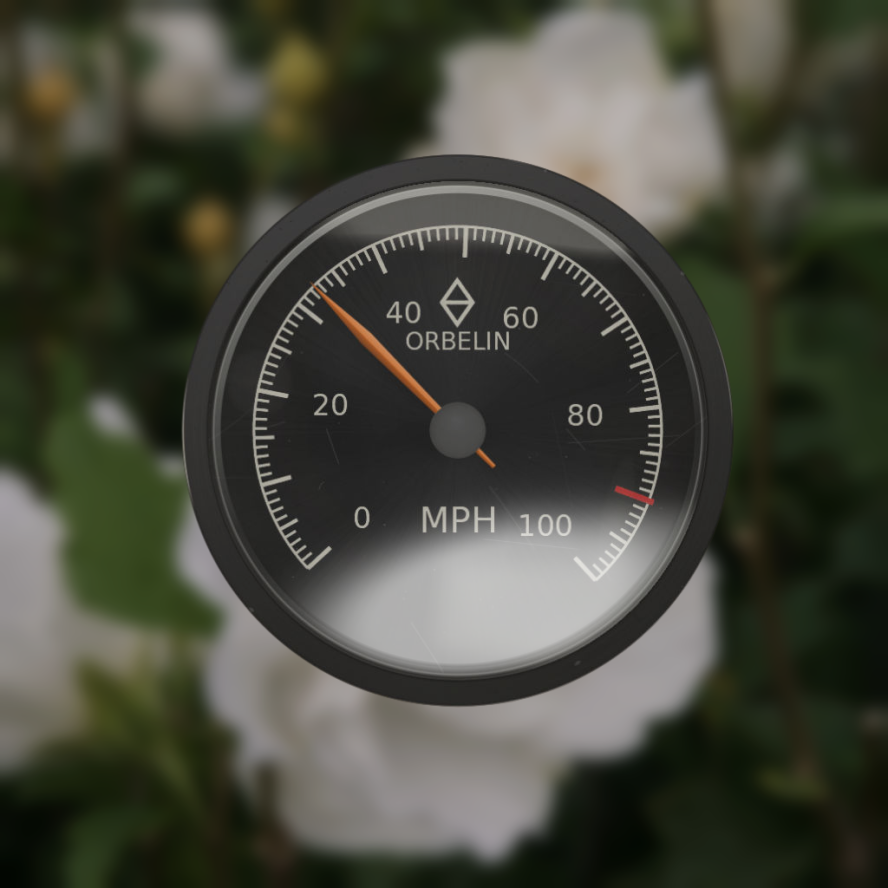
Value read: 32.5 mph
